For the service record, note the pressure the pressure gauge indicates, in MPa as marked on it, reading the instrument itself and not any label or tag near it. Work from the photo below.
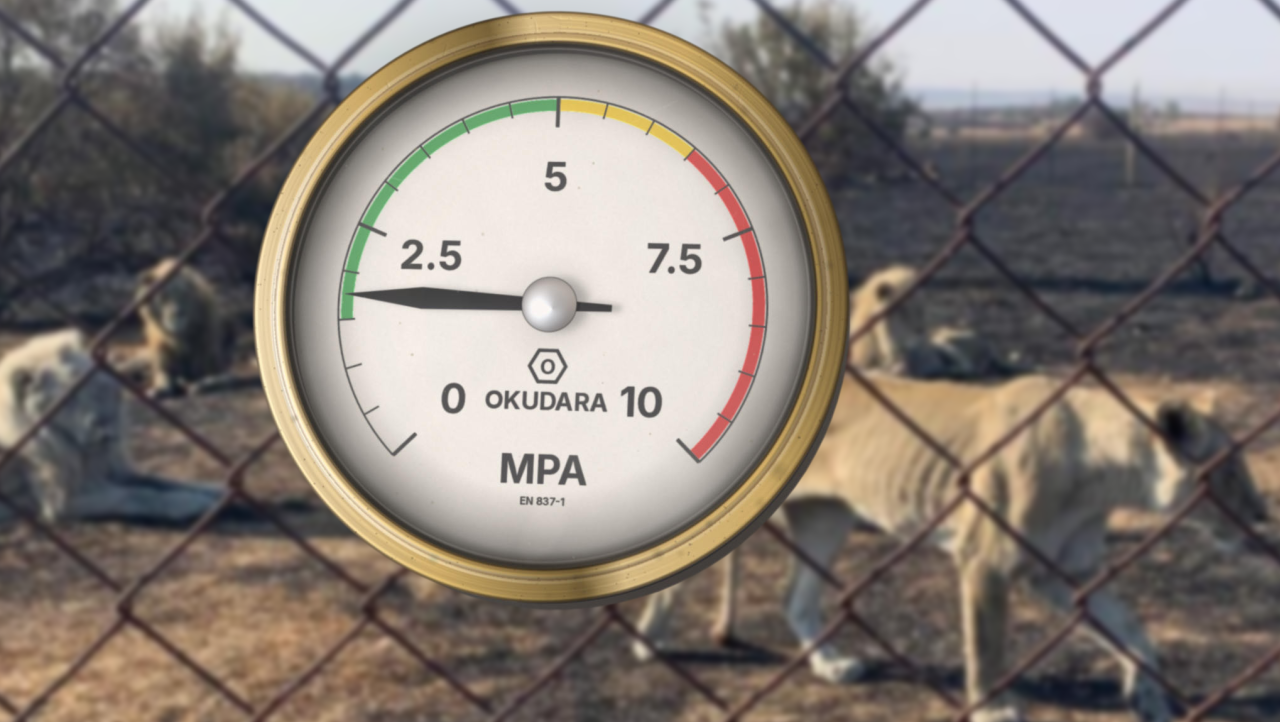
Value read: 1.75 MPa
